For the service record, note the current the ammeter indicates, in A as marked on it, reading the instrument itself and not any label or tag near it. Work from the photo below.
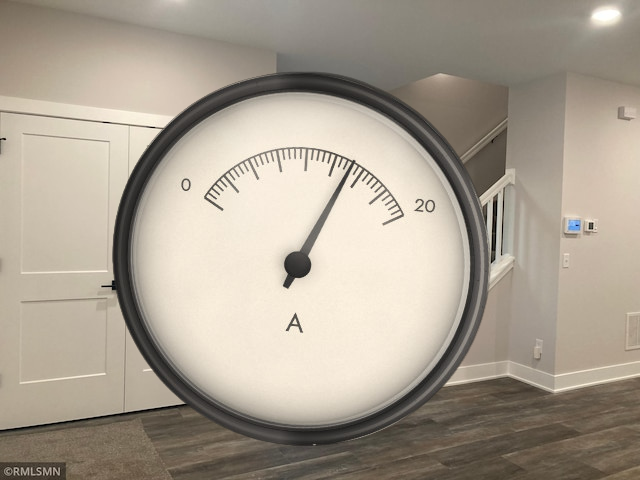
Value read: 14 A
